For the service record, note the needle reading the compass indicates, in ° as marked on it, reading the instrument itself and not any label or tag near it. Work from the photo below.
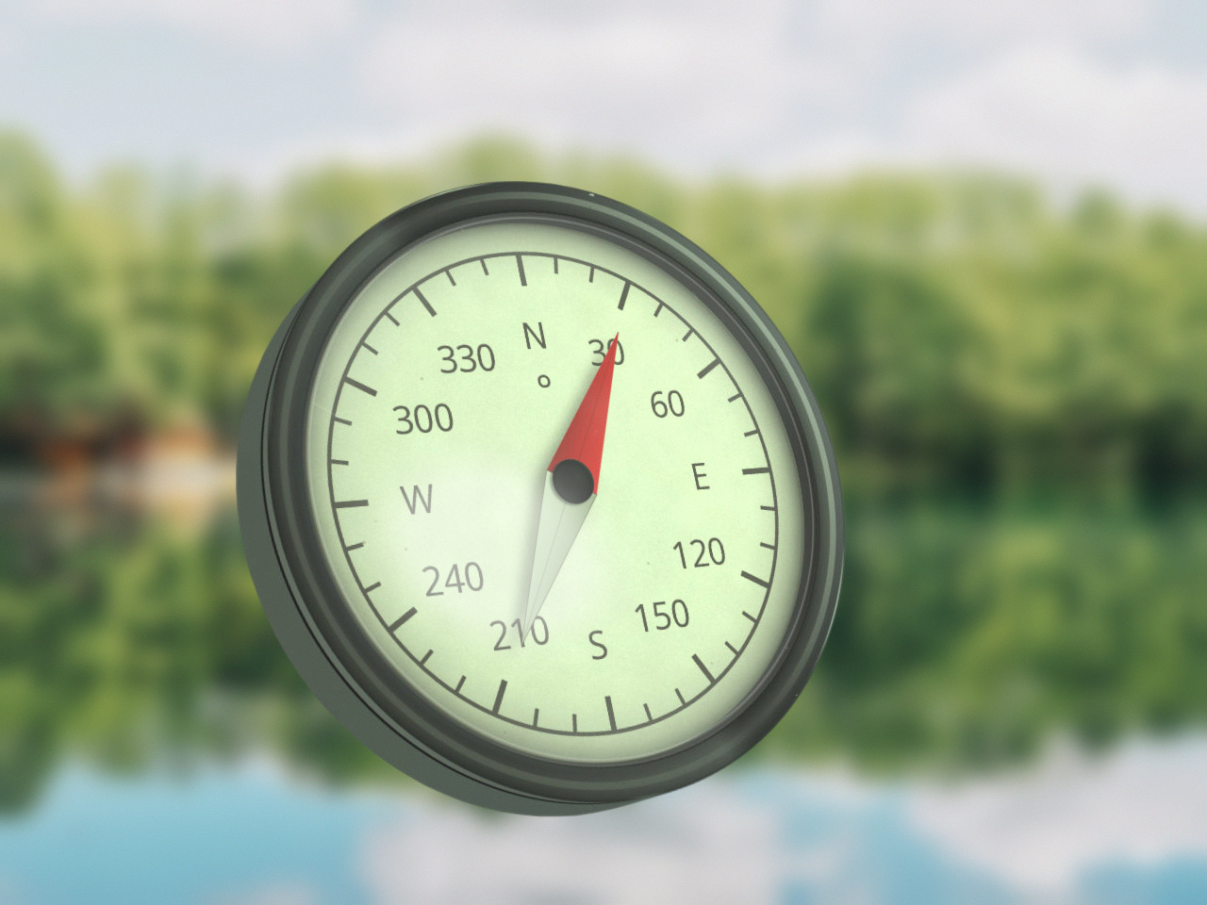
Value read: 30 °
